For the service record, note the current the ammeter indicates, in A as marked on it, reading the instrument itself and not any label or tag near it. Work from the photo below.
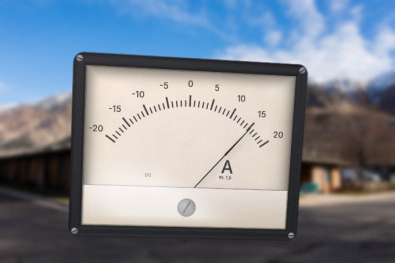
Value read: 15 A
